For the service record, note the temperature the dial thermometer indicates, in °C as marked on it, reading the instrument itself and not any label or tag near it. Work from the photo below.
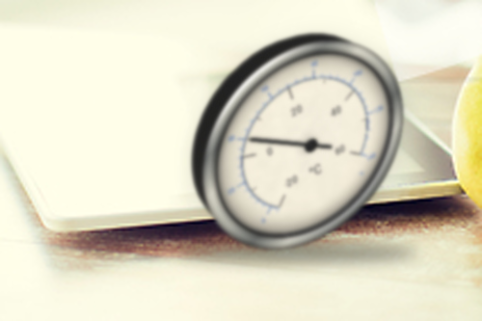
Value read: 5 °C
